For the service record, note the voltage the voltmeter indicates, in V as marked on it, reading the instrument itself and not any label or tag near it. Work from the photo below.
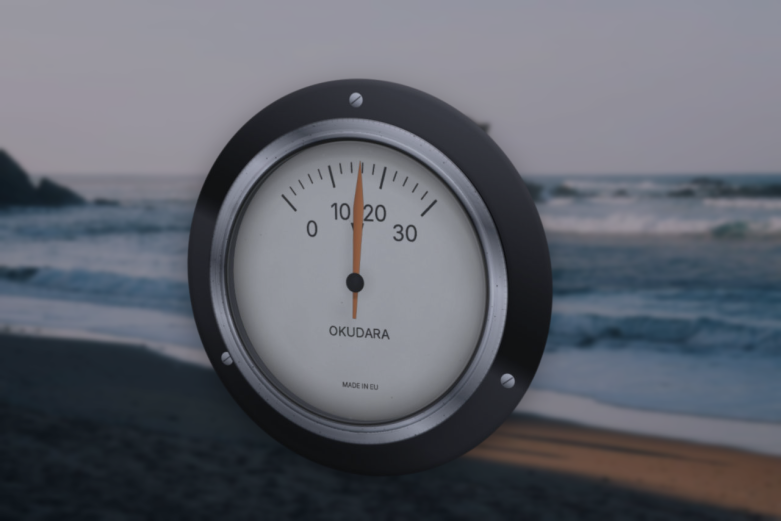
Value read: 16 V
